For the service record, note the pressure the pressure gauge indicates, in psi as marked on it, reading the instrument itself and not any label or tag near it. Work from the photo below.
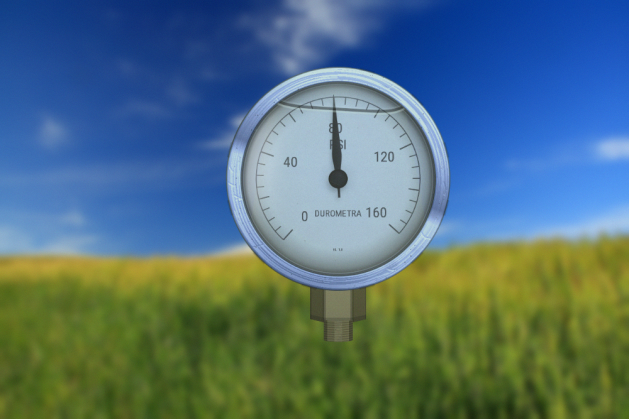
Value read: 80 psi
